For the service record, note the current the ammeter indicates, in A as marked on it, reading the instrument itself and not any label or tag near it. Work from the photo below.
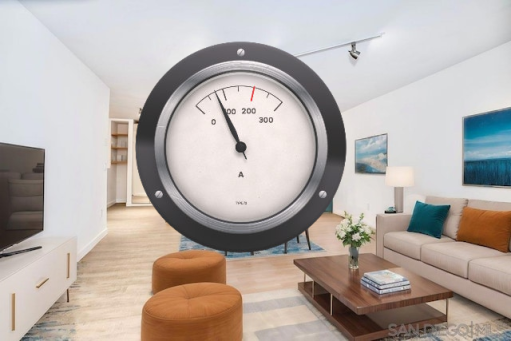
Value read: 75 A
